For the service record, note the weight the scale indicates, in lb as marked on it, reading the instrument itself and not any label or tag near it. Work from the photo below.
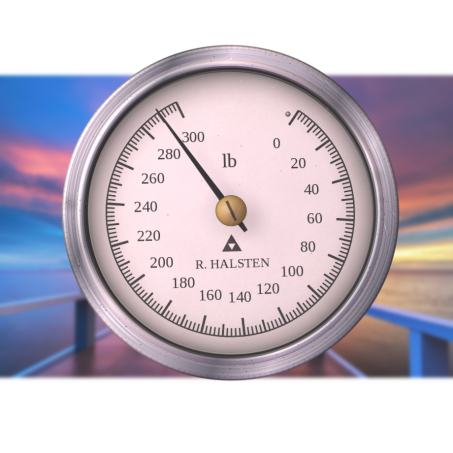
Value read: 290 lb
